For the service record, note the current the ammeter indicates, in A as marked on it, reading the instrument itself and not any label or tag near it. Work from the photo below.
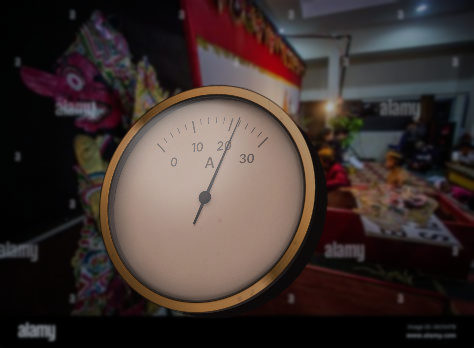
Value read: 22 A
